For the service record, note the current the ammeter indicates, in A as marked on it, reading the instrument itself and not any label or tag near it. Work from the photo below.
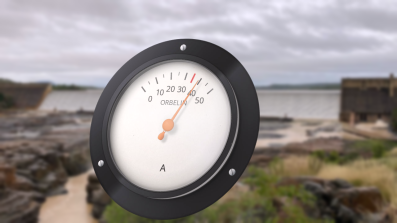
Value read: 40 A
